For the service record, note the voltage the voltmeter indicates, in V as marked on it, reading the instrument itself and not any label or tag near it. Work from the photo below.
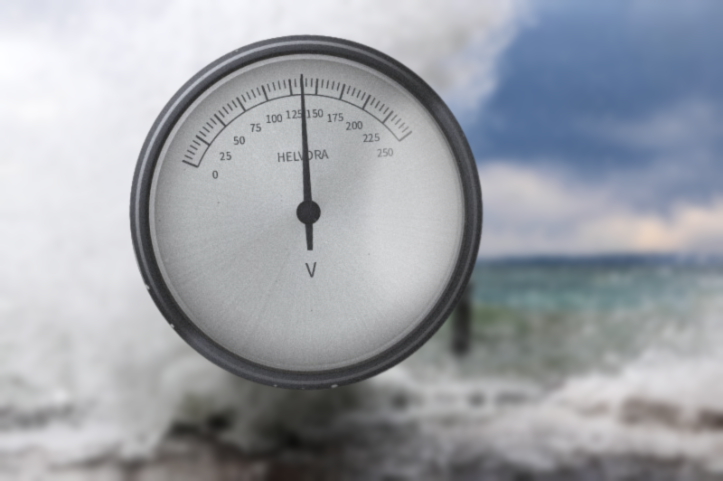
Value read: 135 V
